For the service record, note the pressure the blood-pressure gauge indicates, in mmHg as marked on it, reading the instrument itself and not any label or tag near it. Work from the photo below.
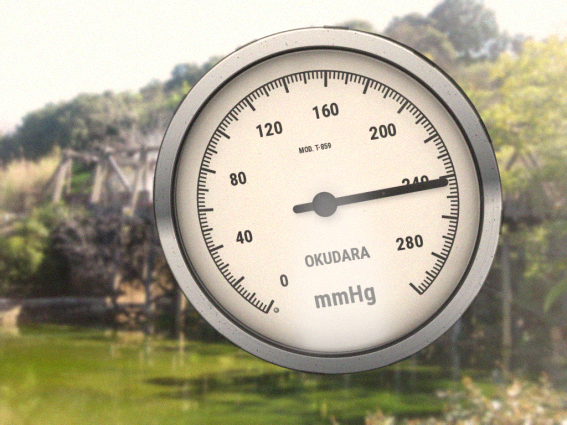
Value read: 242 mmHg
